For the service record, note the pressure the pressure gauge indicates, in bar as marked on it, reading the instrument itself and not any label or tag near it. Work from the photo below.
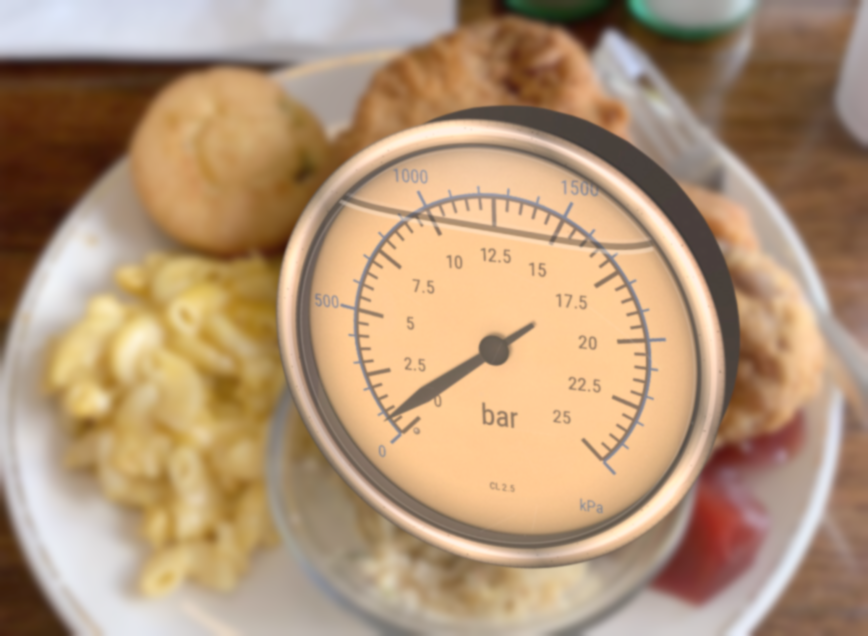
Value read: 0.75 bar
